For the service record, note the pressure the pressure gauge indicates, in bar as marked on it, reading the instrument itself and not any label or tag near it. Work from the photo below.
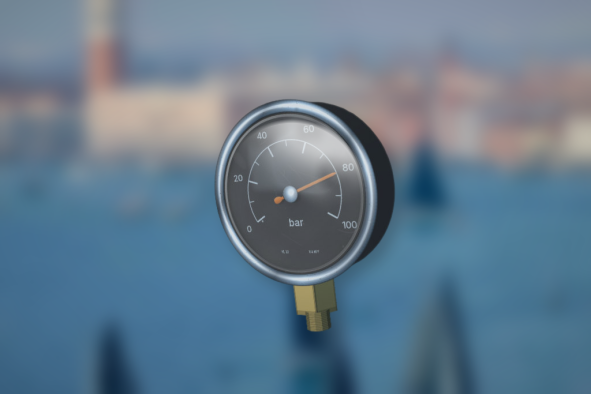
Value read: 80 bar
